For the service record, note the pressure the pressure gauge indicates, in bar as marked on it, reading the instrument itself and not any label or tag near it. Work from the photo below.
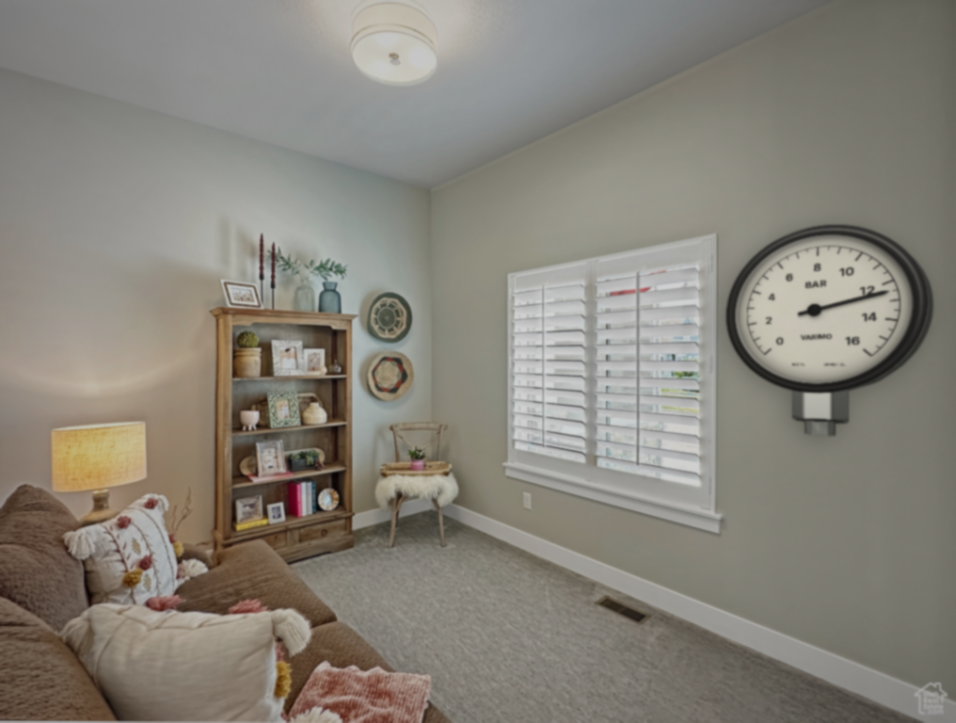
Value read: 12.5 bar
